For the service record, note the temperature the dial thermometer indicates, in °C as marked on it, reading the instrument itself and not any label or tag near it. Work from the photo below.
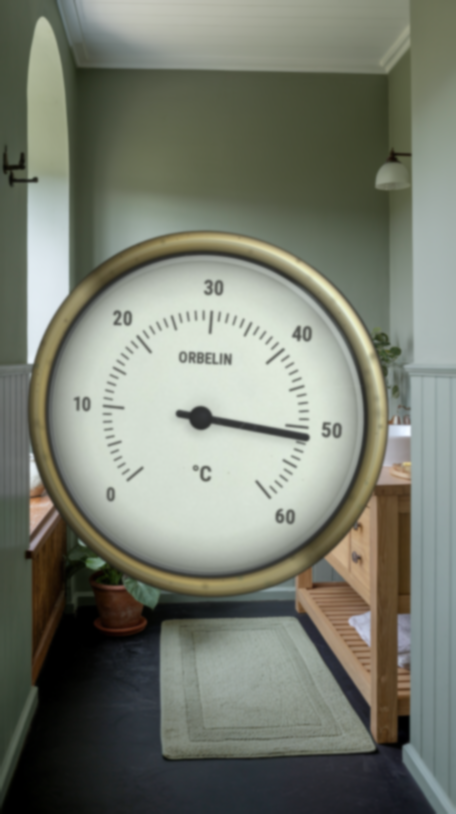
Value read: 51 °C
